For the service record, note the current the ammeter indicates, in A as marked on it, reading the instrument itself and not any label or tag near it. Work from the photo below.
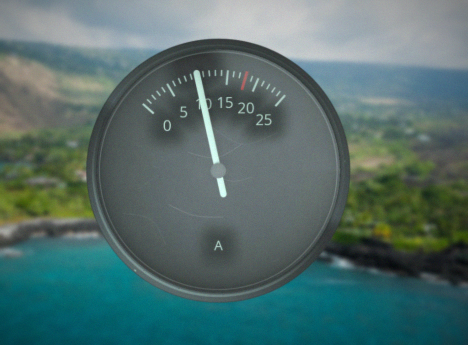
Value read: 10 A
